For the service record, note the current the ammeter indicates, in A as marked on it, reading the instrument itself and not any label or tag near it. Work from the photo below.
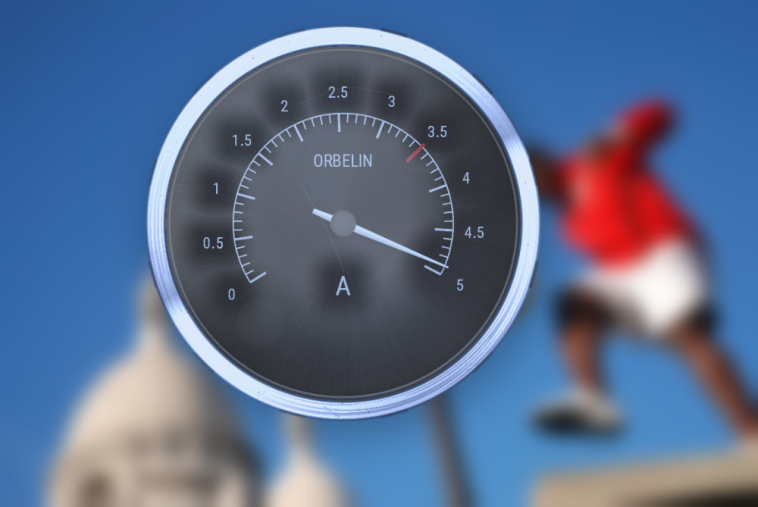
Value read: 4.9 A
